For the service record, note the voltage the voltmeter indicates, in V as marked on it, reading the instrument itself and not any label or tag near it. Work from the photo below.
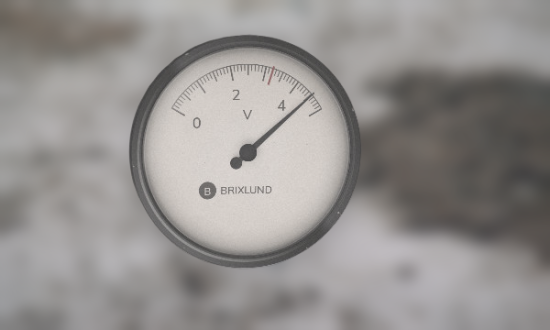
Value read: 4.5 V
